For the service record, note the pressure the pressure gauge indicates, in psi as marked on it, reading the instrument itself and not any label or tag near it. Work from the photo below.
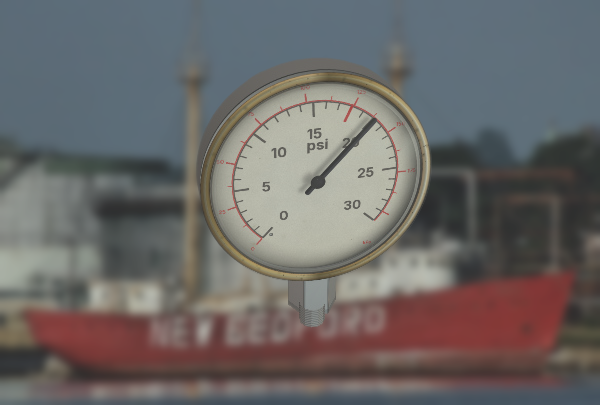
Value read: 20 psi
